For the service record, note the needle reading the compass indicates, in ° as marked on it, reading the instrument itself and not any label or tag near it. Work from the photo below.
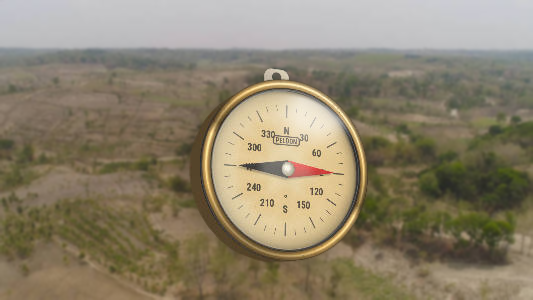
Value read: 90 °
